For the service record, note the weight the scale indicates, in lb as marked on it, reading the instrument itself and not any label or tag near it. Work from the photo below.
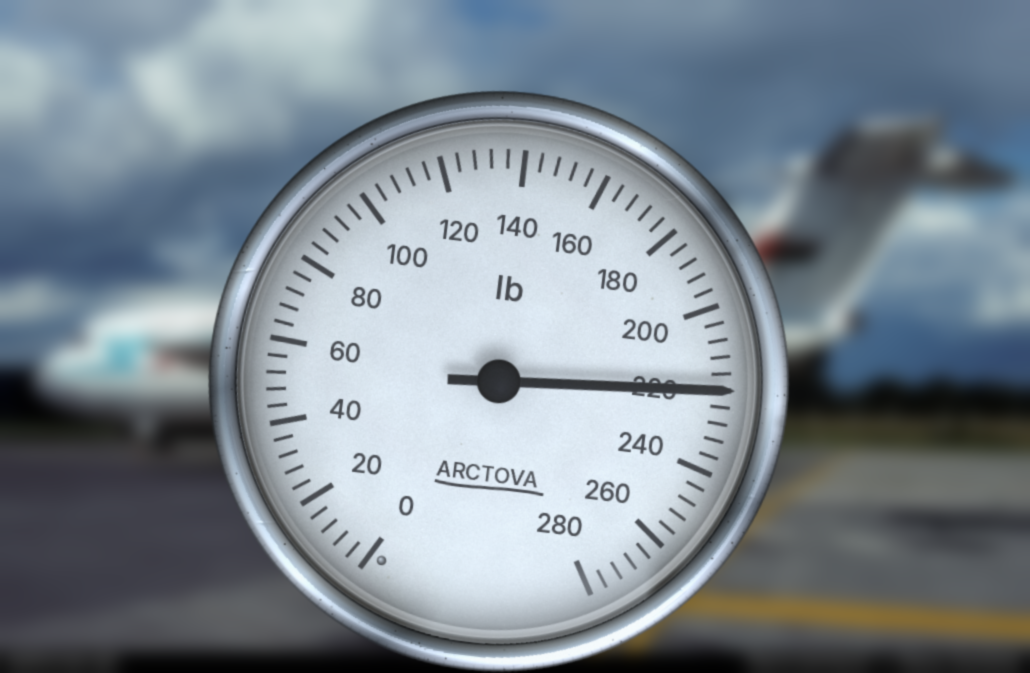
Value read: 220 lb
